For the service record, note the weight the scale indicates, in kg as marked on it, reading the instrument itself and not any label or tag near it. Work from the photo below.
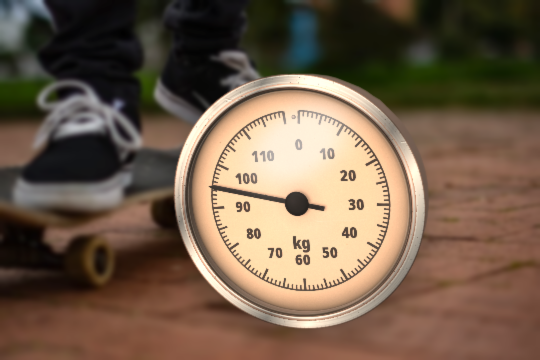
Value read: 95 kg
